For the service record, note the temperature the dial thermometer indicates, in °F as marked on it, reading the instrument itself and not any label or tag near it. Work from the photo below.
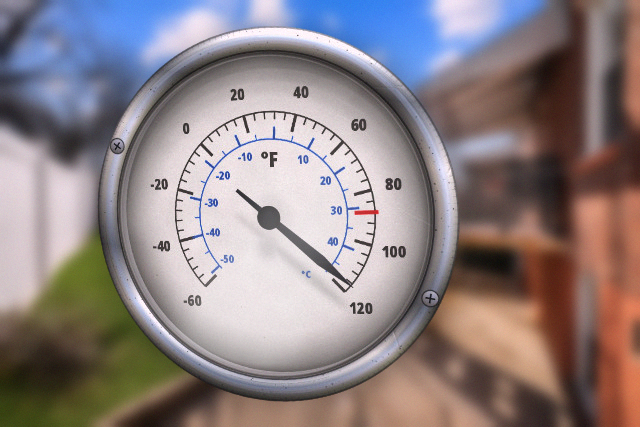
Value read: 116 °F
